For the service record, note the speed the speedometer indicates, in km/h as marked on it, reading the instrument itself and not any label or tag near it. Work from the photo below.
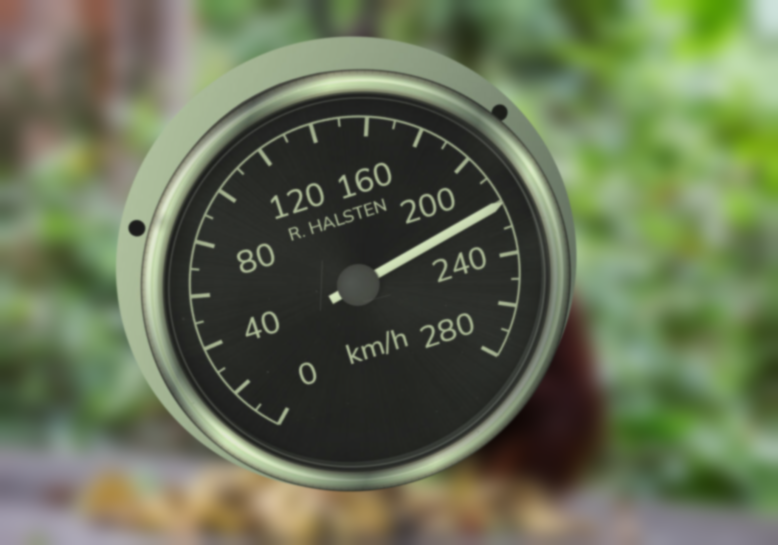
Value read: 220 km/h
